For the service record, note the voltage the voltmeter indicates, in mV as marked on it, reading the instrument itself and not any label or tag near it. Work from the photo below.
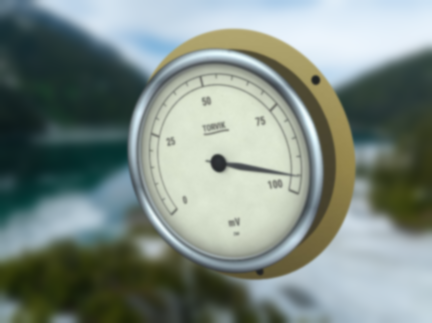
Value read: 95 mV
